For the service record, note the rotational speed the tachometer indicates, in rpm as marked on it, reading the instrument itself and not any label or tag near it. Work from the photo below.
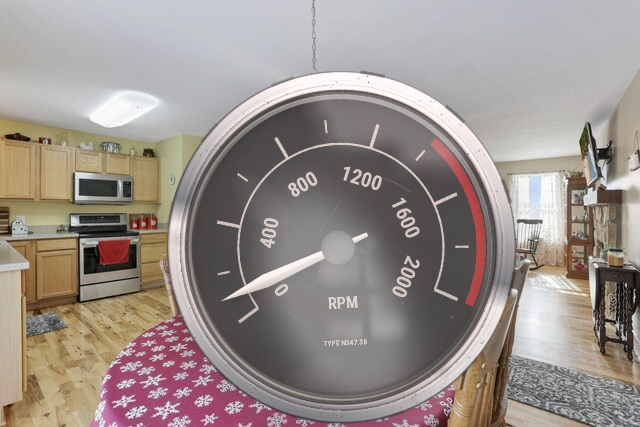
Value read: 100 rpm
